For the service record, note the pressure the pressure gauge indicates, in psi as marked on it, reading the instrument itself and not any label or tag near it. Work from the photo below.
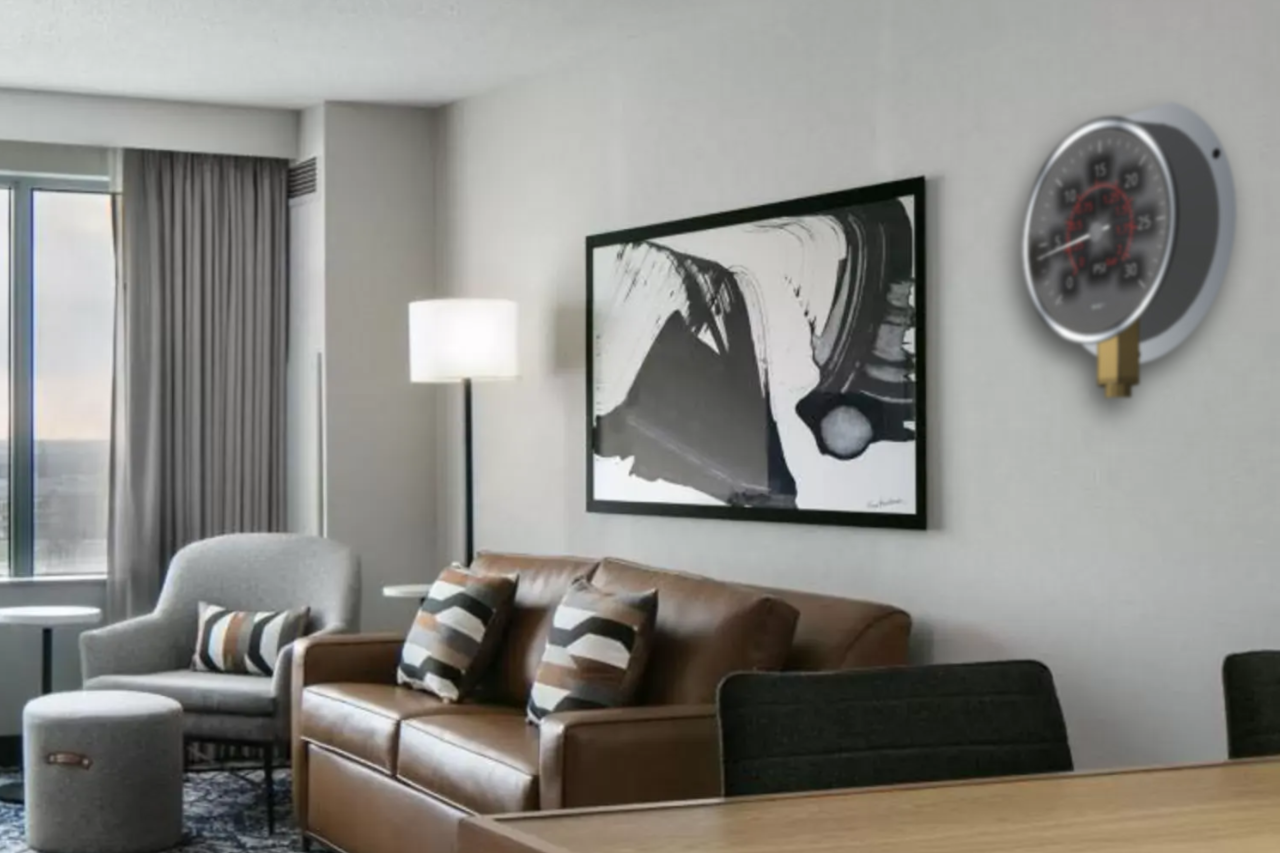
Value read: 4 psi
